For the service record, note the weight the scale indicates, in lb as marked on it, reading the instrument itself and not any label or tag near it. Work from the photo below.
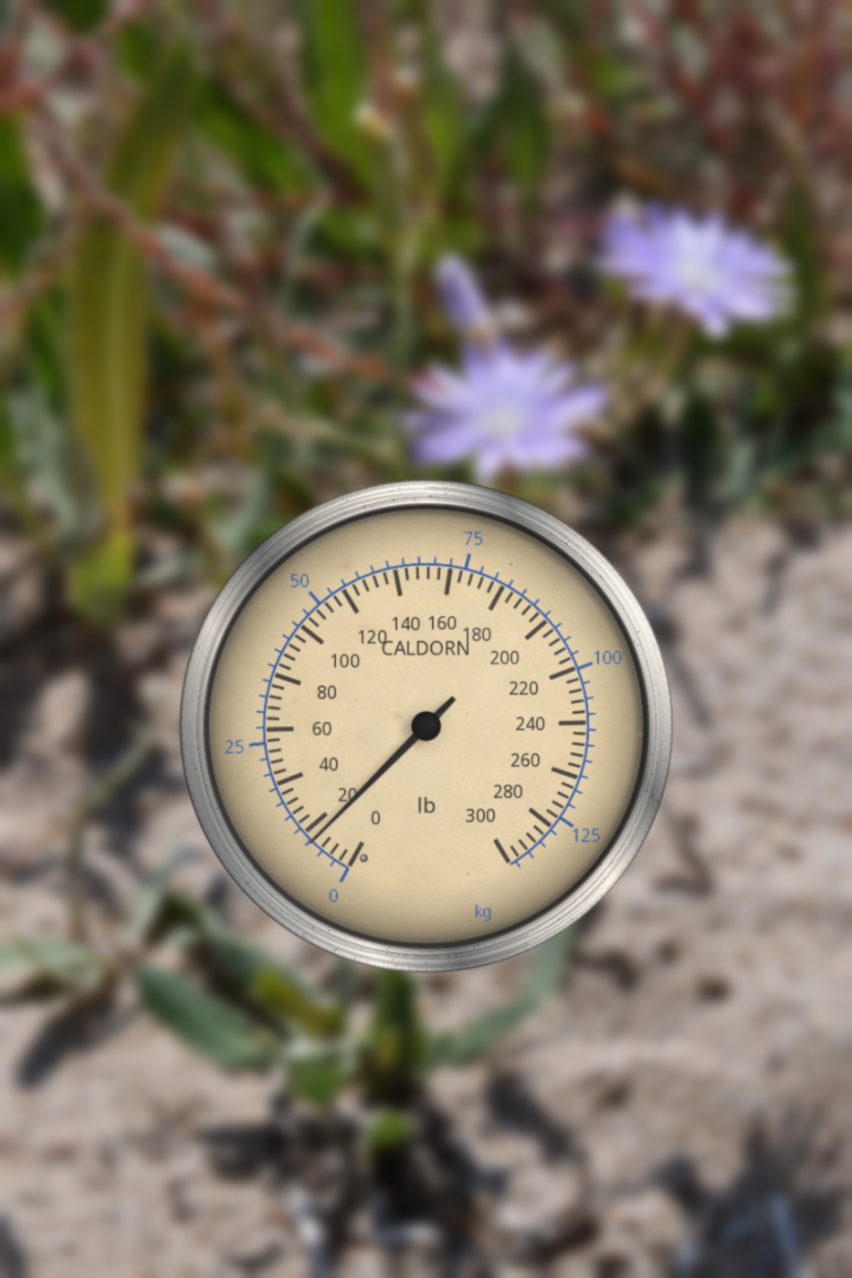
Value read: 16 lb
